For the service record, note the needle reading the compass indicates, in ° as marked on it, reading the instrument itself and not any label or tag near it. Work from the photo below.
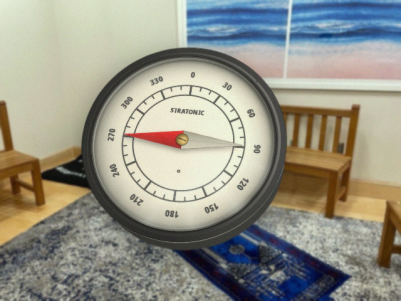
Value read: 270 °
